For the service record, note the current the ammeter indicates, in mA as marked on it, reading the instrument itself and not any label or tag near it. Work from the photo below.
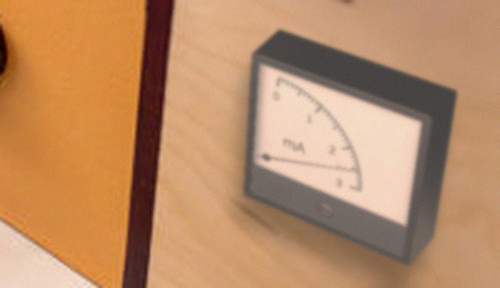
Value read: 2.5 mA
